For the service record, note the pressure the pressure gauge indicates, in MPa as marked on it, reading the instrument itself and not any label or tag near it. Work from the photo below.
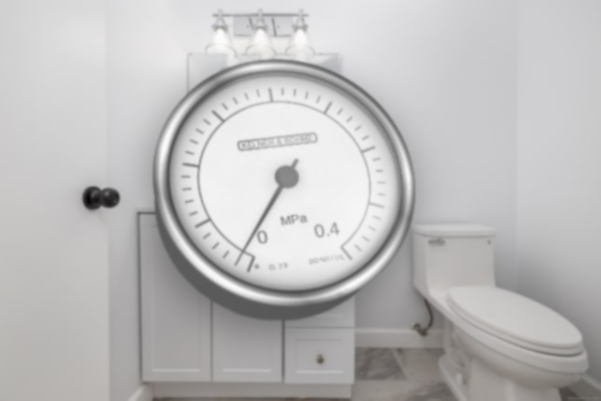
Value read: 0.01 MPa
